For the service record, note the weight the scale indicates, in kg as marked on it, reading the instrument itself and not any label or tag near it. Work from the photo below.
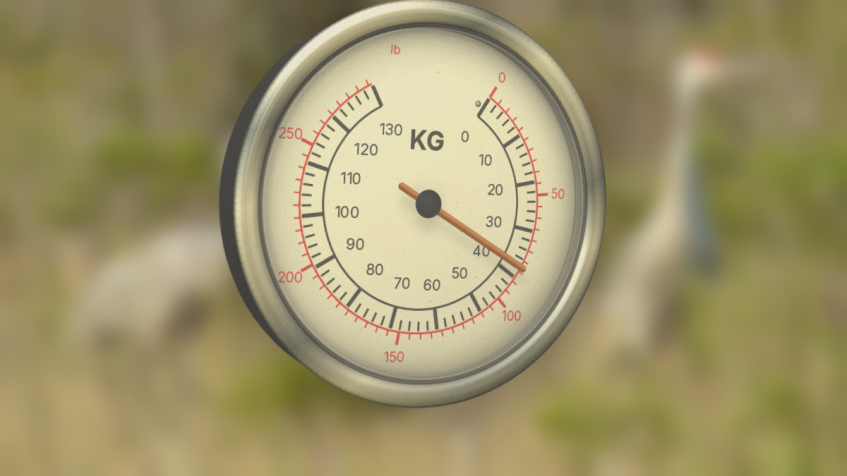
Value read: 38 kg
